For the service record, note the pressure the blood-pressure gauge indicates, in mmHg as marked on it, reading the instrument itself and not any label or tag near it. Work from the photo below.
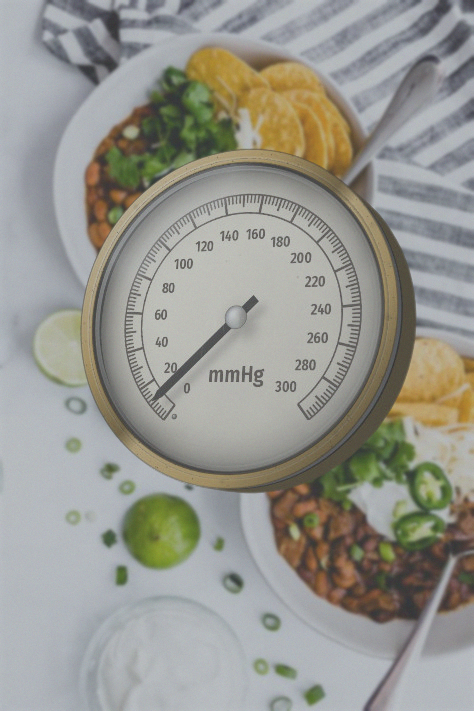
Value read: 10 mmHg
